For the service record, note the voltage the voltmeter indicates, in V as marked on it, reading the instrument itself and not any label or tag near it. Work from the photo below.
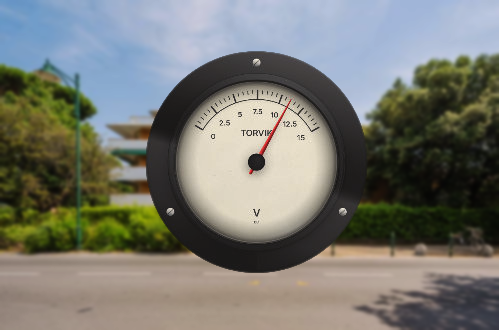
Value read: 11 V
